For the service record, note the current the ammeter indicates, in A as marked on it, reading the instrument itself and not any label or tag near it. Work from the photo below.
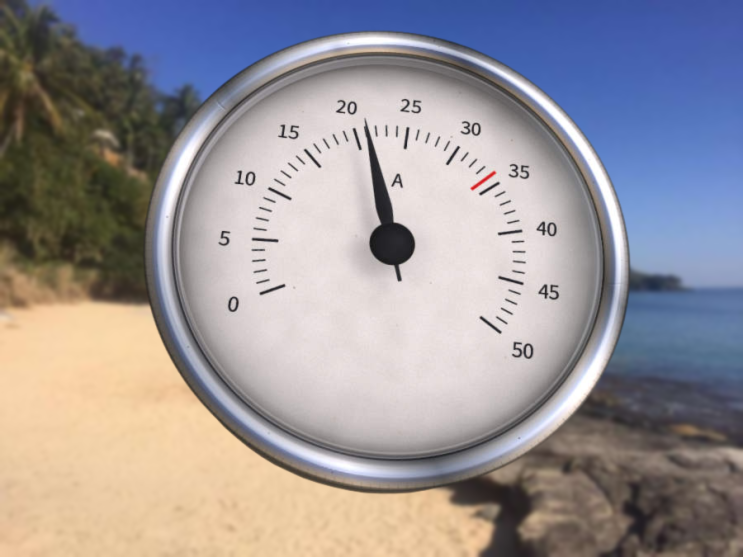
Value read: 21 A
